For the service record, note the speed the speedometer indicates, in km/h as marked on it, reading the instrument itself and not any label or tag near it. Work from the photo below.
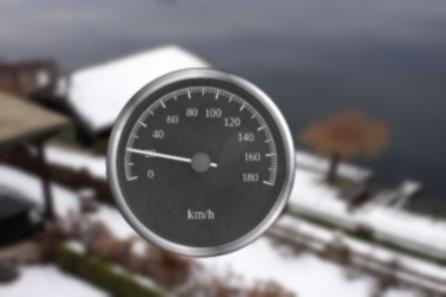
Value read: 20 km/h
